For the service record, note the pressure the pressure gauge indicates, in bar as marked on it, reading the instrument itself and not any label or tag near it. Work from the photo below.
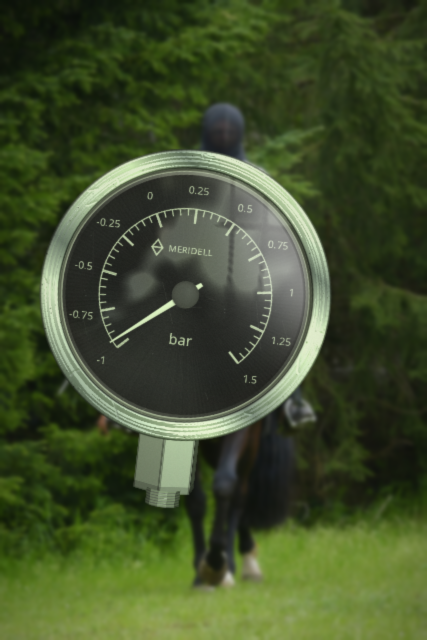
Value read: -0.95 bar
